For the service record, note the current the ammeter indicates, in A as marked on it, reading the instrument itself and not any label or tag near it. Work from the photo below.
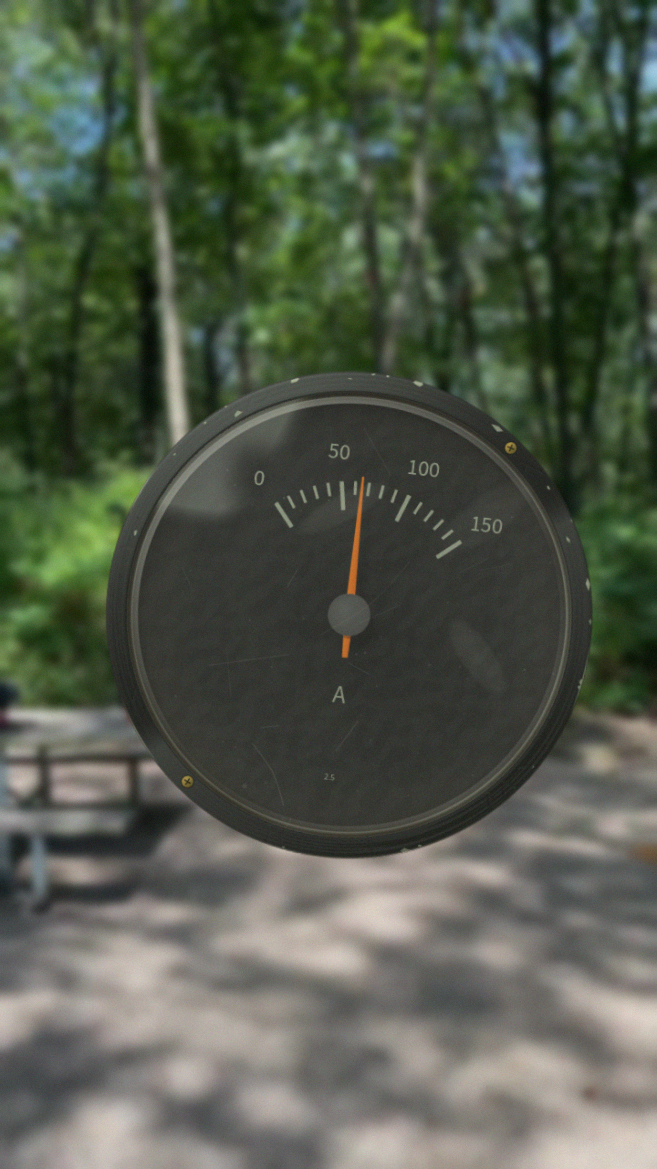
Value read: 65 A
